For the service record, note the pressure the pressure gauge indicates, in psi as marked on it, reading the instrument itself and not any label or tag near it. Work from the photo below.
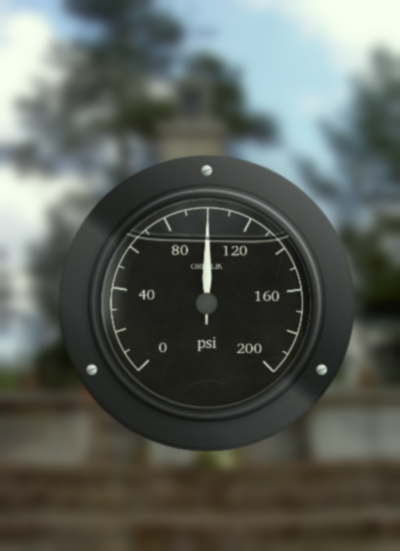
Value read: 100 psi
